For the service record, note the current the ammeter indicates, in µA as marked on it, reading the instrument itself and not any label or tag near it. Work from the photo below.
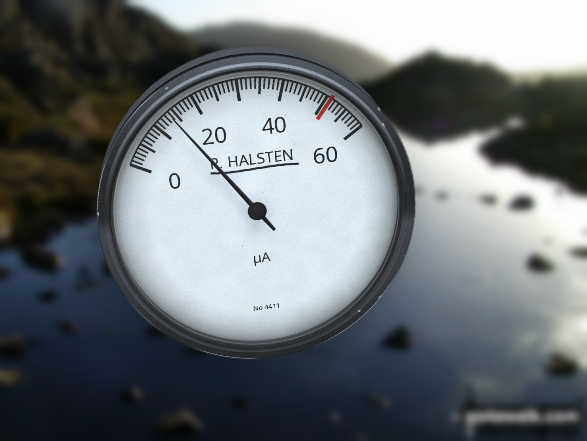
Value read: 14 µA
